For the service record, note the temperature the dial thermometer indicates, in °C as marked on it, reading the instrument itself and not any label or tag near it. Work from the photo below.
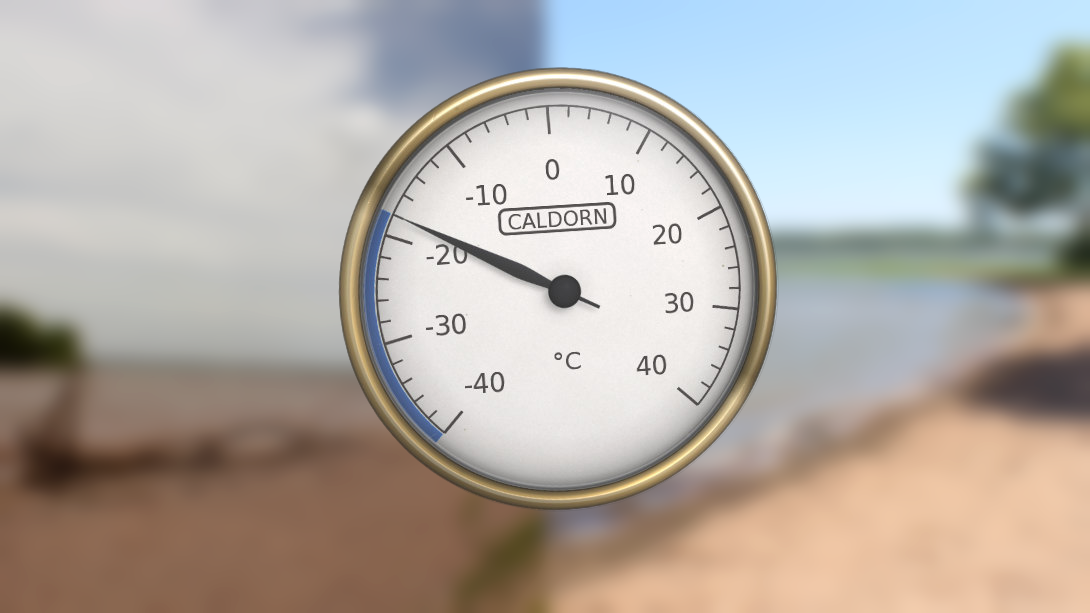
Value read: -18 °C
